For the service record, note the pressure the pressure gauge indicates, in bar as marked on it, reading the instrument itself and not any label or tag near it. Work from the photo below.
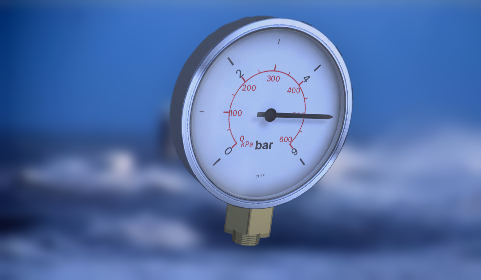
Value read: 5 bar
